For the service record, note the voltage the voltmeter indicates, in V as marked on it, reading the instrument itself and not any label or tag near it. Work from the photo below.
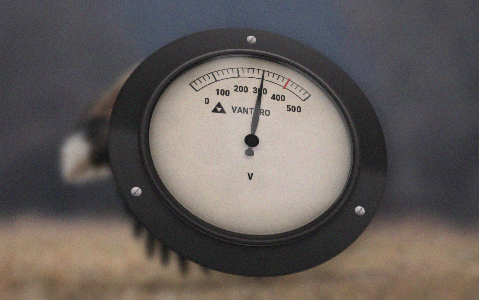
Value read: 300 V
